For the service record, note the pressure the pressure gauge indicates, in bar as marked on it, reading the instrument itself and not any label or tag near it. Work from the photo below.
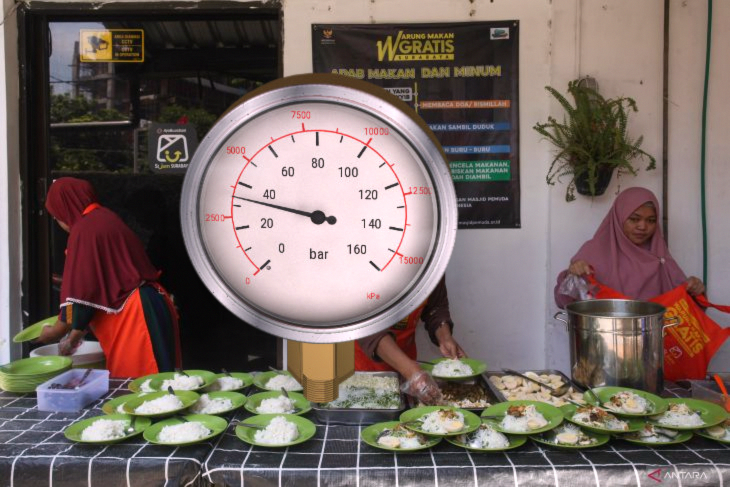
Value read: 35 bar
